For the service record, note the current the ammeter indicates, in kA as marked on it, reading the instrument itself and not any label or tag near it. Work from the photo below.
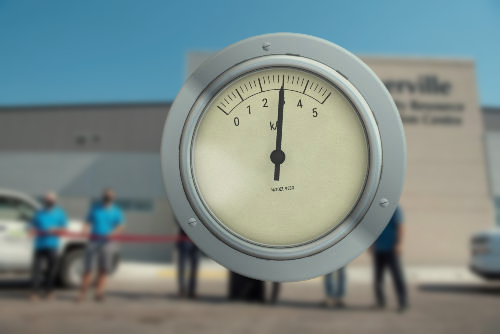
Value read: 3 kA
